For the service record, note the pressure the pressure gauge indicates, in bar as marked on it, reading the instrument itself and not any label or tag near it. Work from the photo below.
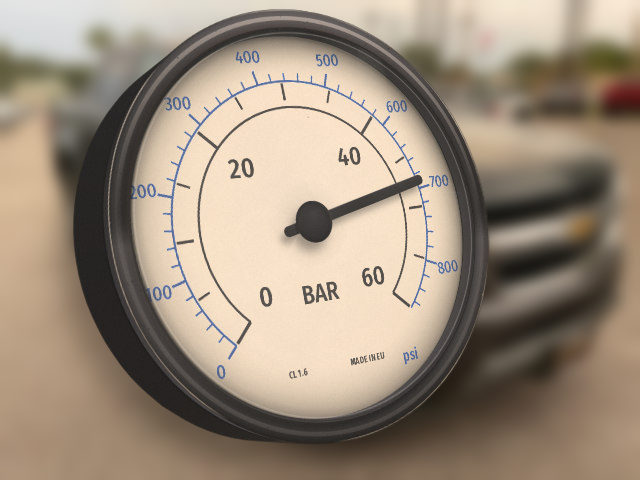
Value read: 47.5 bar
